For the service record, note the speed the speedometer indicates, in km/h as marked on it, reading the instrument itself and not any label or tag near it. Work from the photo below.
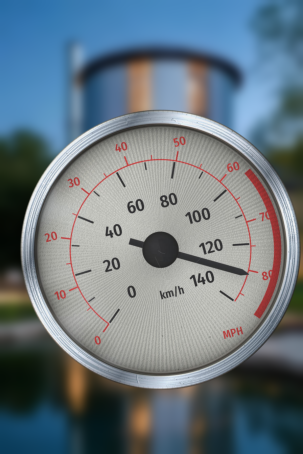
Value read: 130 km/h
